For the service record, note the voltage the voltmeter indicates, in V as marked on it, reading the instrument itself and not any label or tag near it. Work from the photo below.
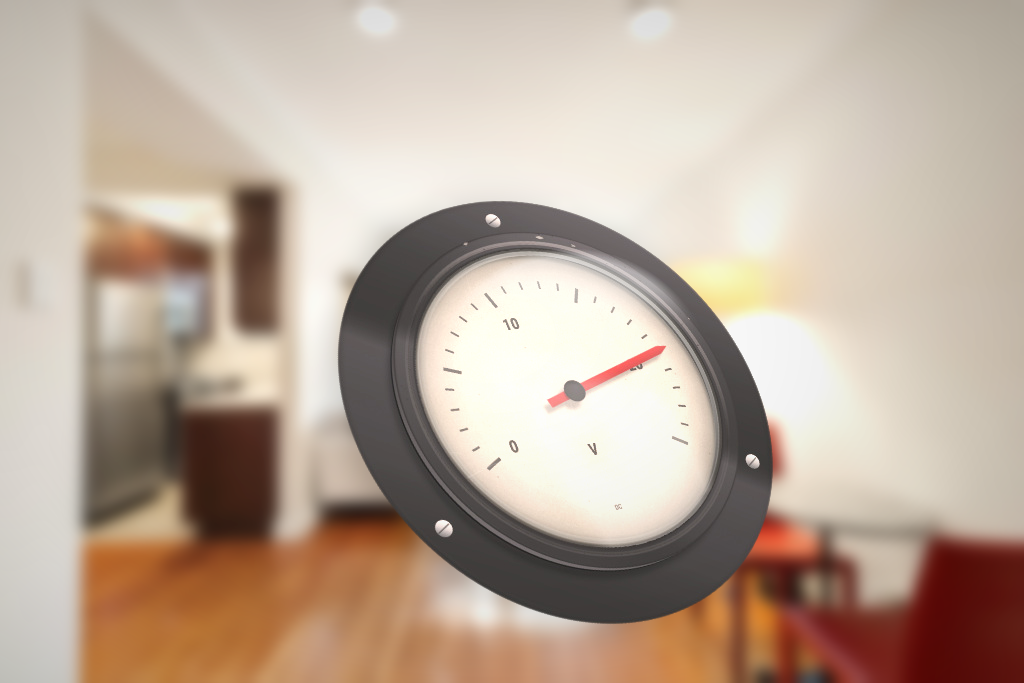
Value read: 20 V
